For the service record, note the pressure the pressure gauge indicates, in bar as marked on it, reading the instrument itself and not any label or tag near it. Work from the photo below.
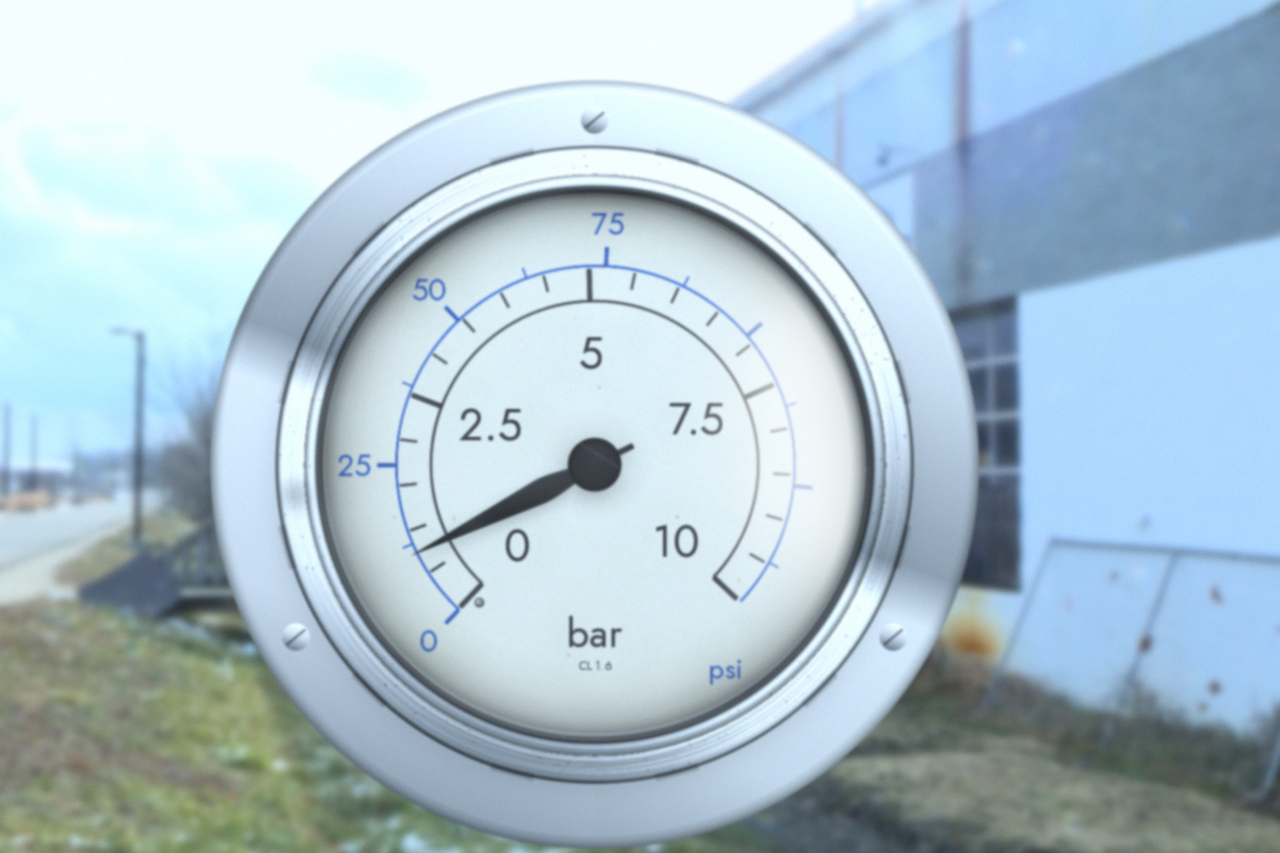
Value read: 0.75 bar
